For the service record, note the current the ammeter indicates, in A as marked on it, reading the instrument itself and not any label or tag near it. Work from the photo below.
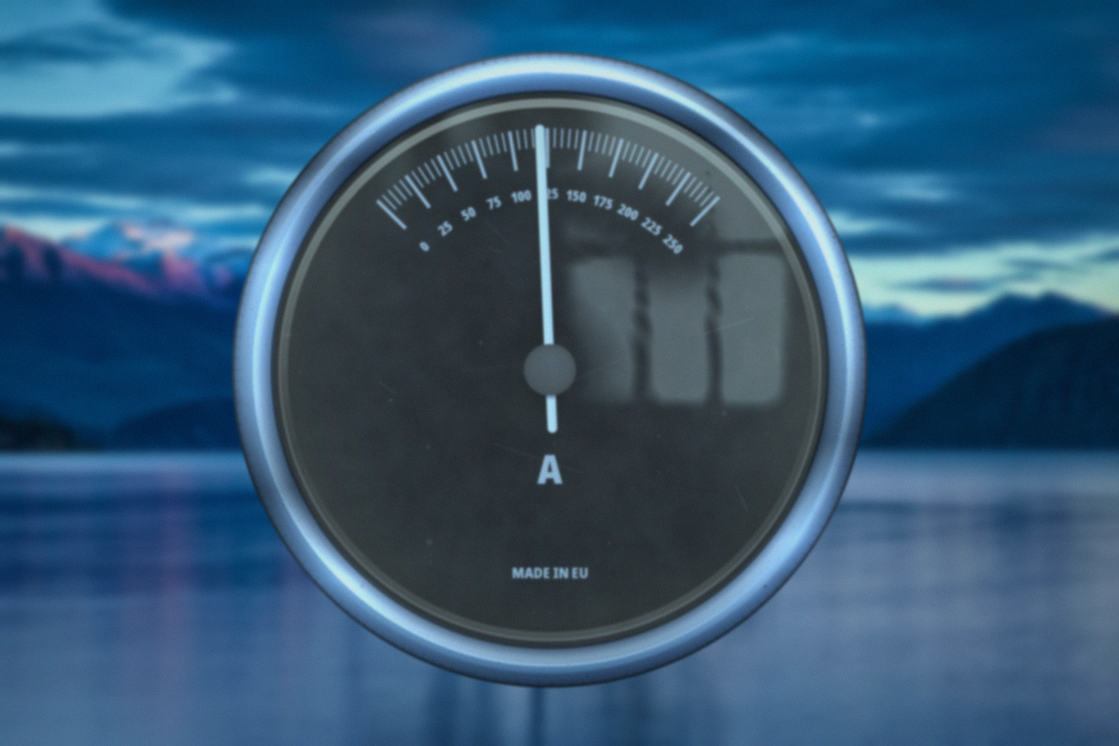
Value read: 120 A
